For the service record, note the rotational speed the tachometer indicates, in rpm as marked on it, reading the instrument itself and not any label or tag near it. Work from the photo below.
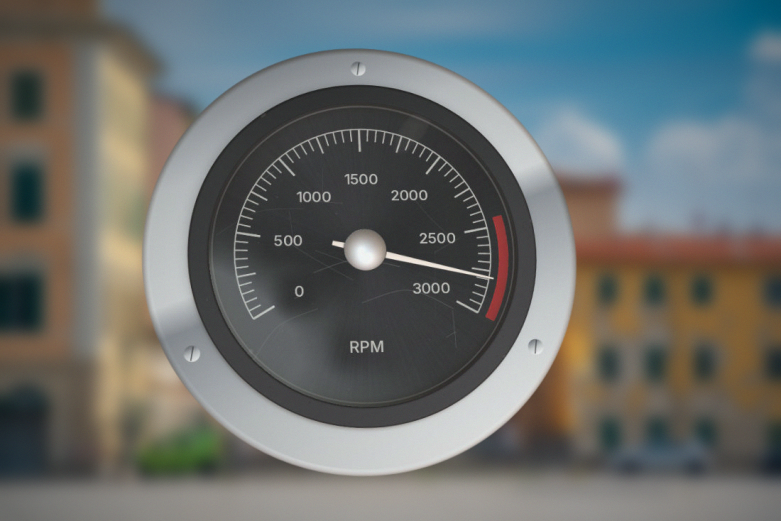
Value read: 2800 rpm
